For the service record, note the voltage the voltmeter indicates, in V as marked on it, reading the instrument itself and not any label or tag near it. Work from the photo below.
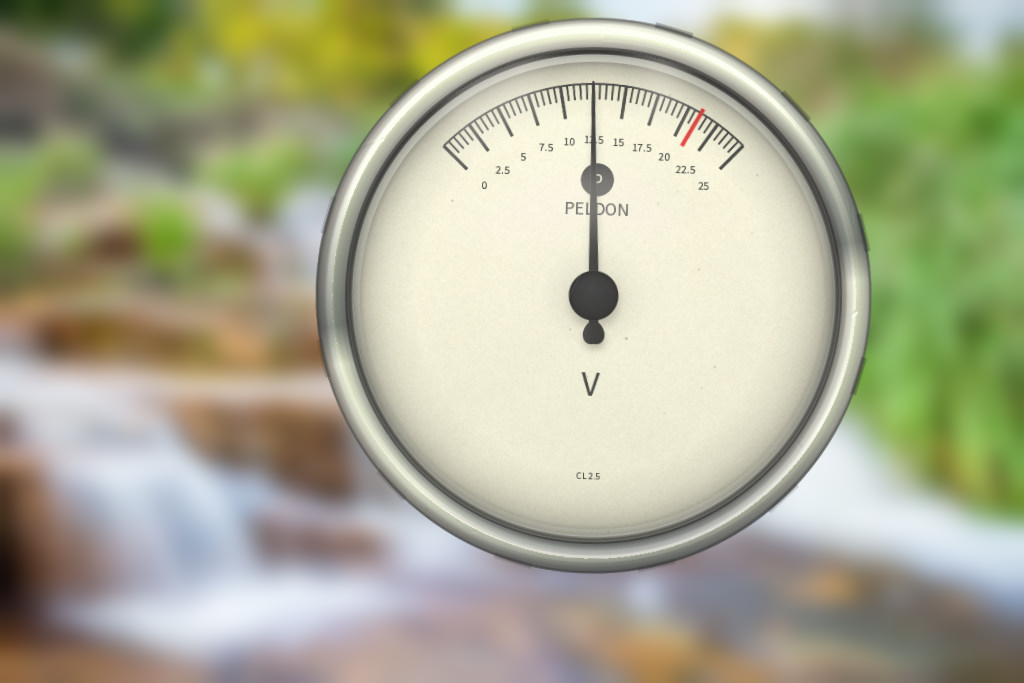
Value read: 12.5 V
